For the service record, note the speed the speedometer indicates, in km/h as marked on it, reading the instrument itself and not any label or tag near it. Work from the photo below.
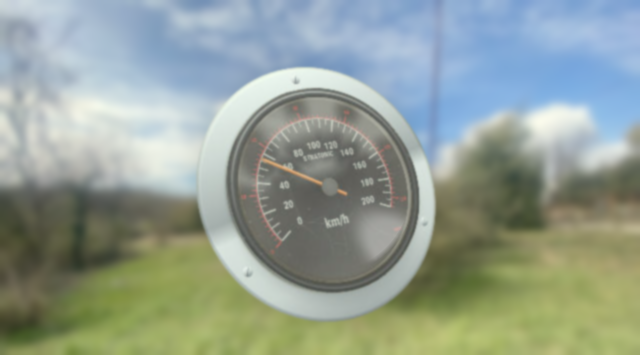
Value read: 55 km/h
